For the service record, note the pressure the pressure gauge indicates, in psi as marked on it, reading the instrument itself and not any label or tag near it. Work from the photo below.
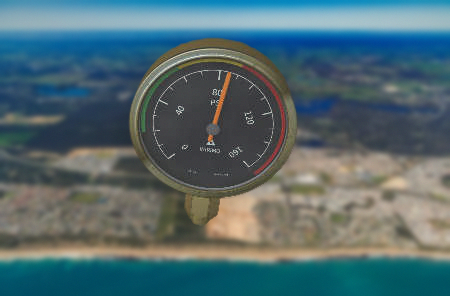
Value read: 85 psi
